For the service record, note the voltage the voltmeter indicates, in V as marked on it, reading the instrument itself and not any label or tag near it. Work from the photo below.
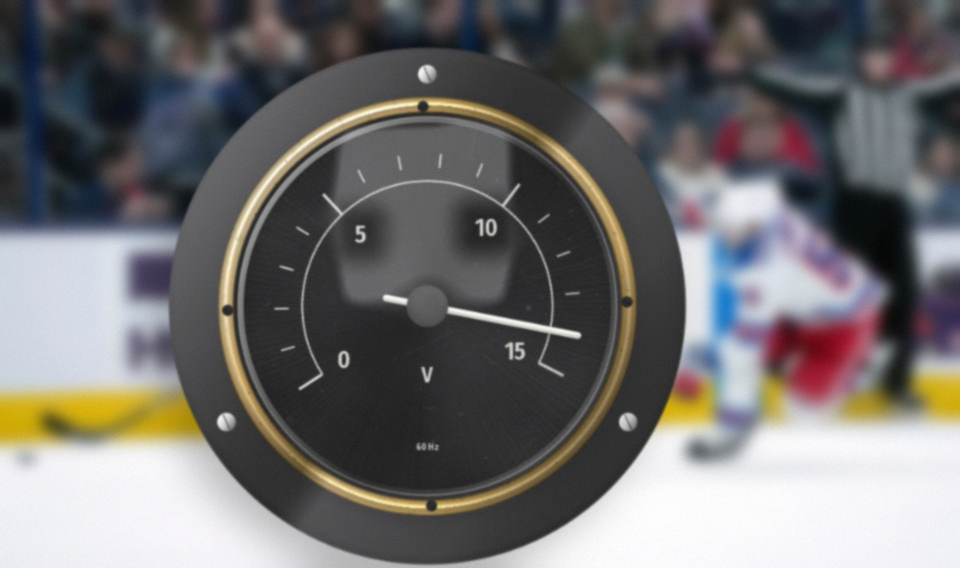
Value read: 14 V
